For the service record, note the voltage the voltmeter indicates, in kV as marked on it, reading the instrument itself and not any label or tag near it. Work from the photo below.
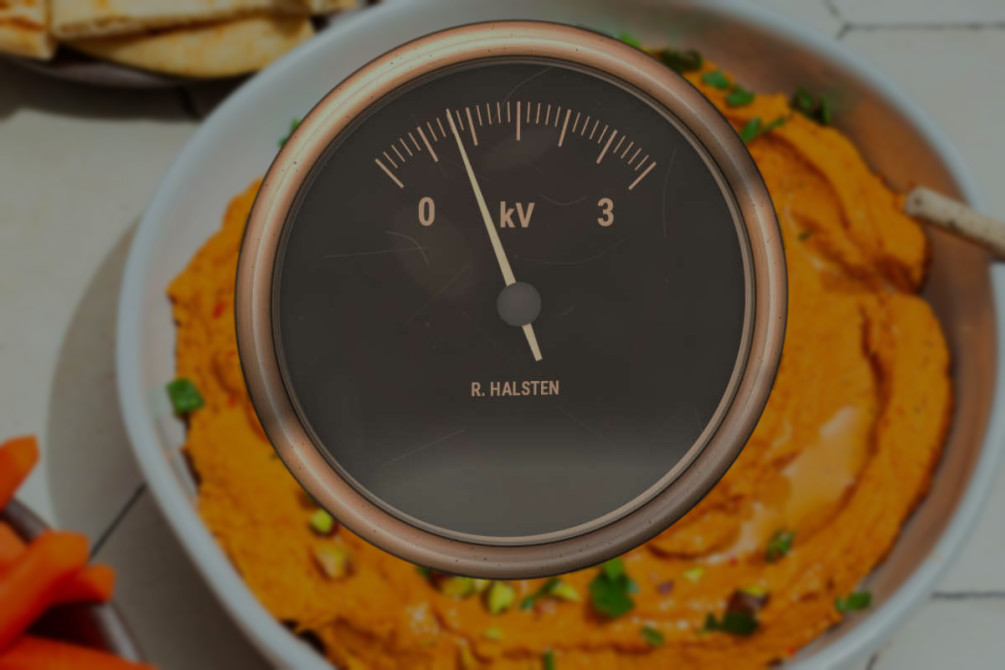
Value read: 0.8 kV
